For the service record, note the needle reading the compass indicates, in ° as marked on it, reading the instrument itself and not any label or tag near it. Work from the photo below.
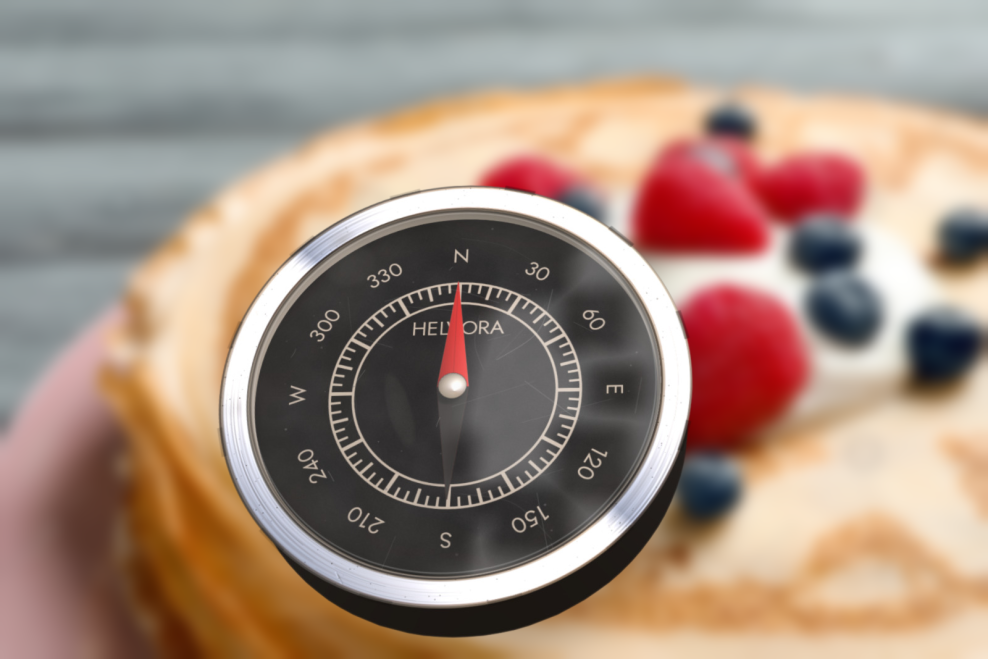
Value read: 0 °
